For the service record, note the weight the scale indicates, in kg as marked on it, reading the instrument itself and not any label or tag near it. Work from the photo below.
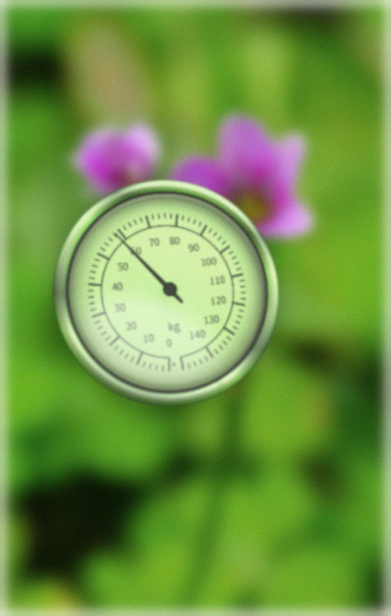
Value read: 58 kg
